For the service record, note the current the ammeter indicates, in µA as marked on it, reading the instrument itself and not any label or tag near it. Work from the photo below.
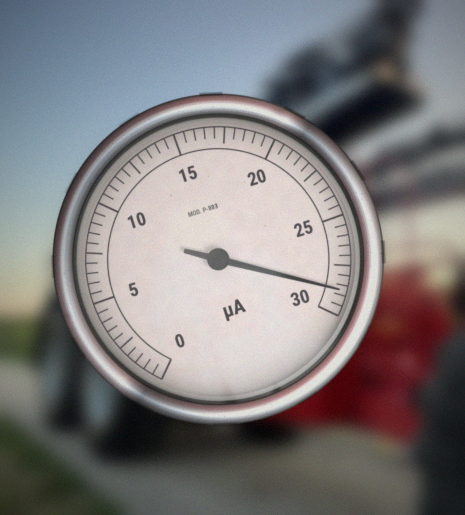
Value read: 28.75 µA
